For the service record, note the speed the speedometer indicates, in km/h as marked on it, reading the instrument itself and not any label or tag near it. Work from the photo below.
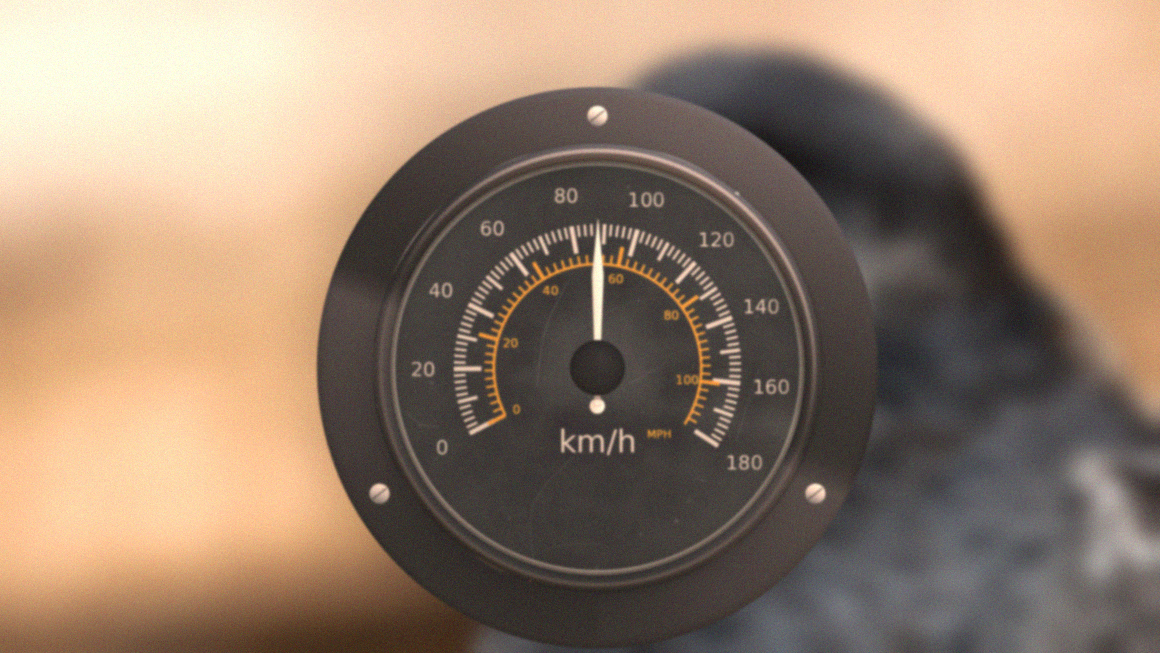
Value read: 88 km/h
